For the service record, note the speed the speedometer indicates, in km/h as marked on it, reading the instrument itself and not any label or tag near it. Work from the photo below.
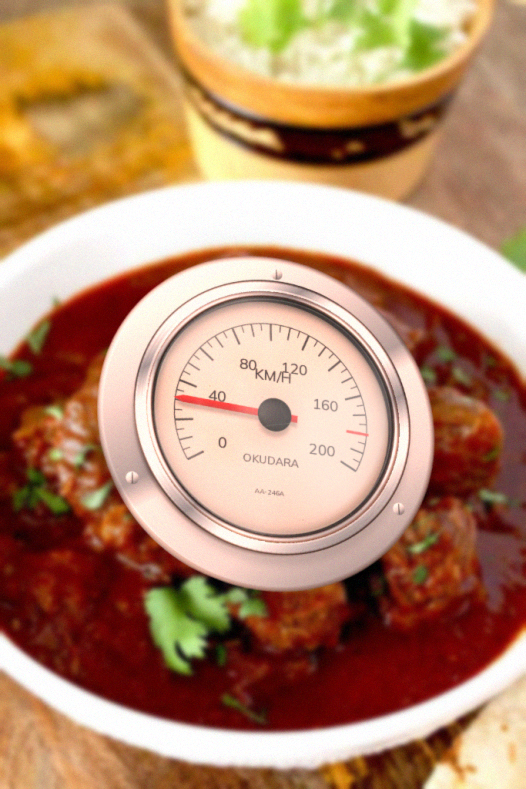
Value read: 30 km/h
